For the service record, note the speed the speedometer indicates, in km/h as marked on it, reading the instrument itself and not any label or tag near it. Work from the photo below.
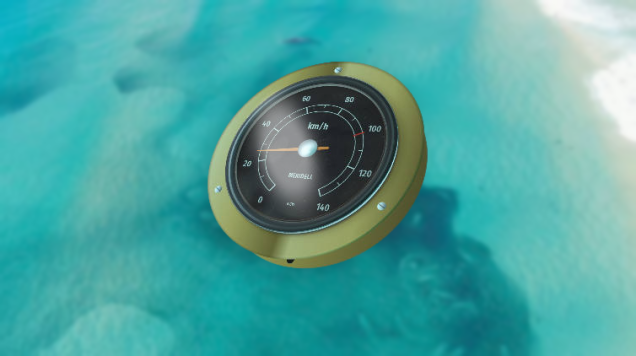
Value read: 25 km/h
